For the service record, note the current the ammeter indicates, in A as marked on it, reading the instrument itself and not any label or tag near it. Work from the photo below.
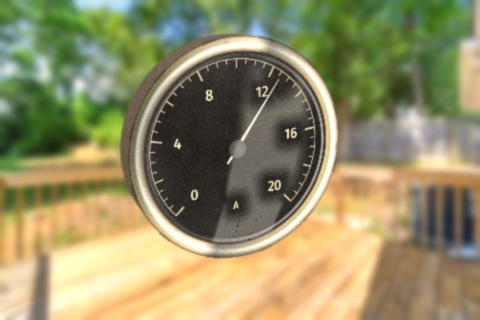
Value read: 12.5 A
